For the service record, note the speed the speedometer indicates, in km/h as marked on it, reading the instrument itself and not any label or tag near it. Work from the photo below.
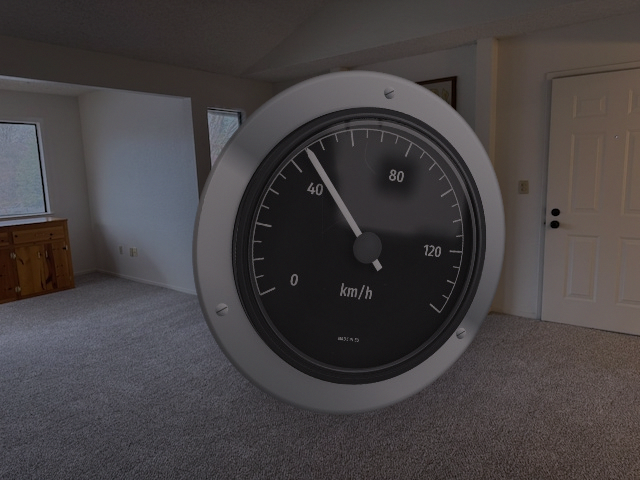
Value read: 45 km/h
